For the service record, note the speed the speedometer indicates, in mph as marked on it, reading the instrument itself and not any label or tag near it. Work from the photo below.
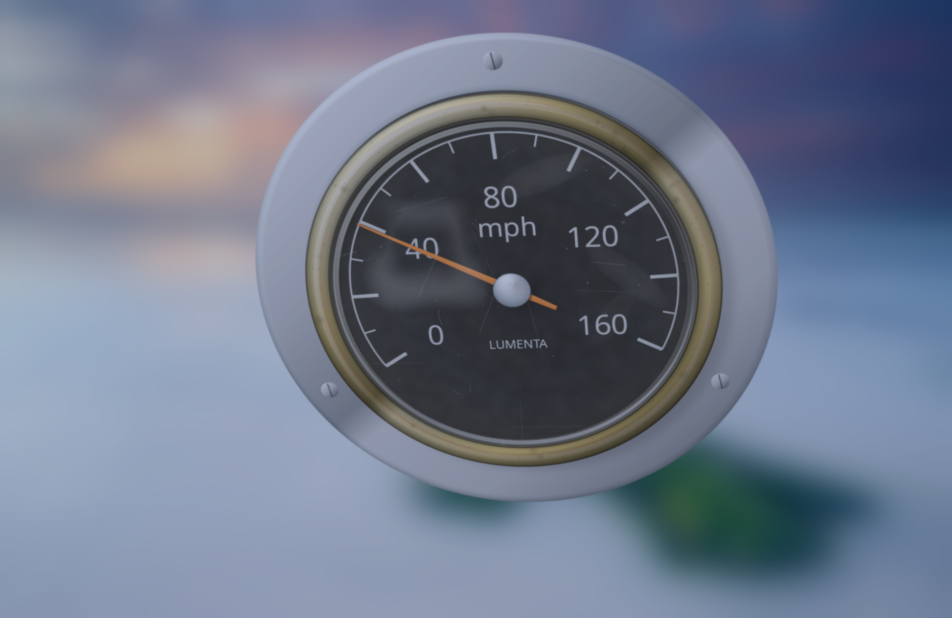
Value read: 40 mph
